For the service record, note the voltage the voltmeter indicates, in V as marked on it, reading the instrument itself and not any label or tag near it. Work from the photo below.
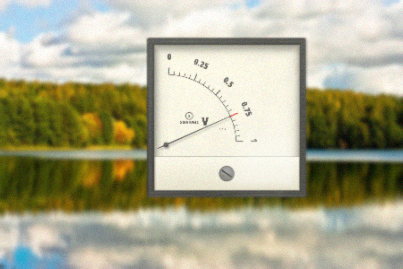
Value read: 0.75 V
